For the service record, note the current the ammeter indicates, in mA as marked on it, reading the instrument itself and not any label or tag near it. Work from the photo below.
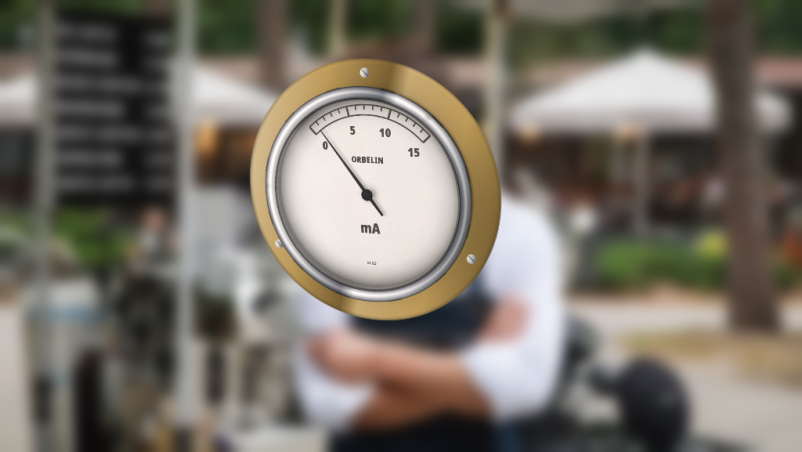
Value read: 1 mA
